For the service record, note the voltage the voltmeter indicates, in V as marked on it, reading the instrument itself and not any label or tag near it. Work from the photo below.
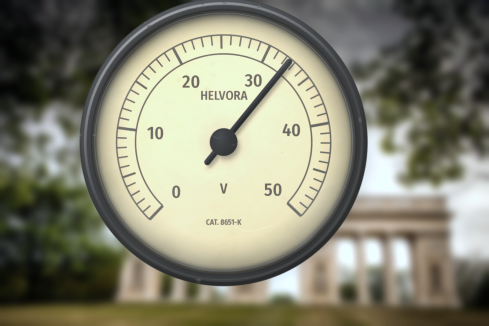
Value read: 32.5 V
